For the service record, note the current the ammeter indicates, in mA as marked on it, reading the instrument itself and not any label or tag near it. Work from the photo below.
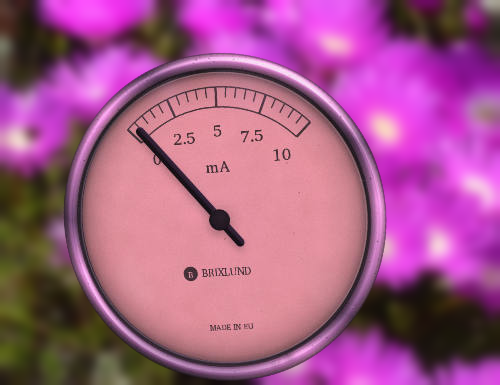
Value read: 0.5 mA
